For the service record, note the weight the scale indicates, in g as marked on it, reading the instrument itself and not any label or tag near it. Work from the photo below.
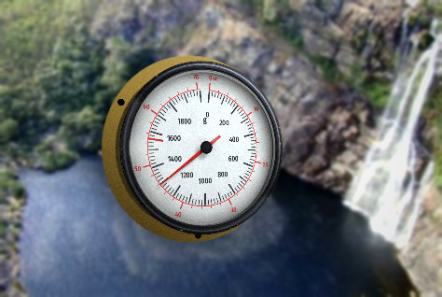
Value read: 1300 g
